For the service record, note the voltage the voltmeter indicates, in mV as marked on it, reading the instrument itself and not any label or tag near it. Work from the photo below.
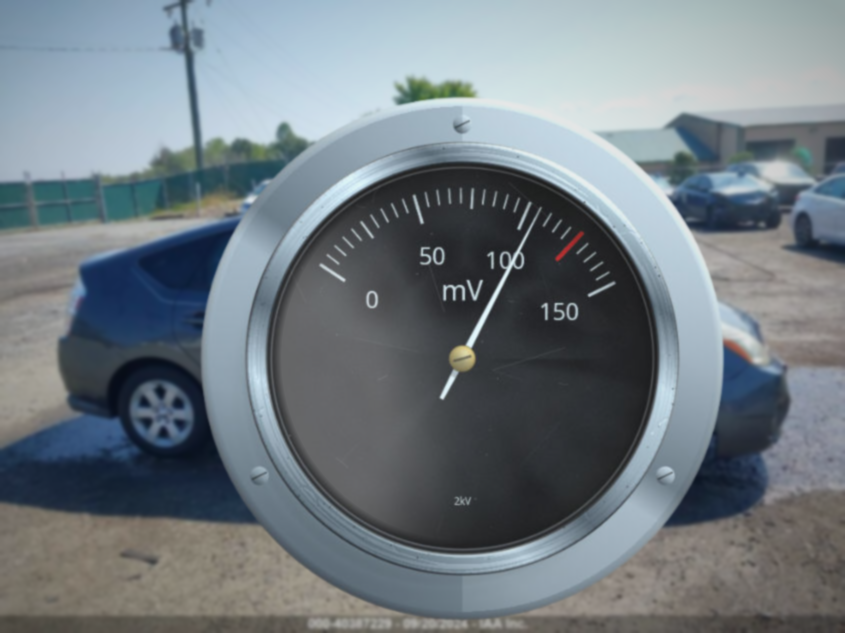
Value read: 105 mV
